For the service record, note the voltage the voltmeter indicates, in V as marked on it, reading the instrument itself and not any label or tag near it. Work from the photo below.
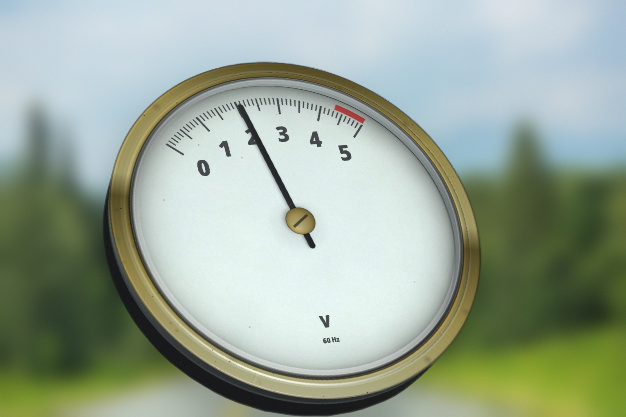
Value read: 2 V
